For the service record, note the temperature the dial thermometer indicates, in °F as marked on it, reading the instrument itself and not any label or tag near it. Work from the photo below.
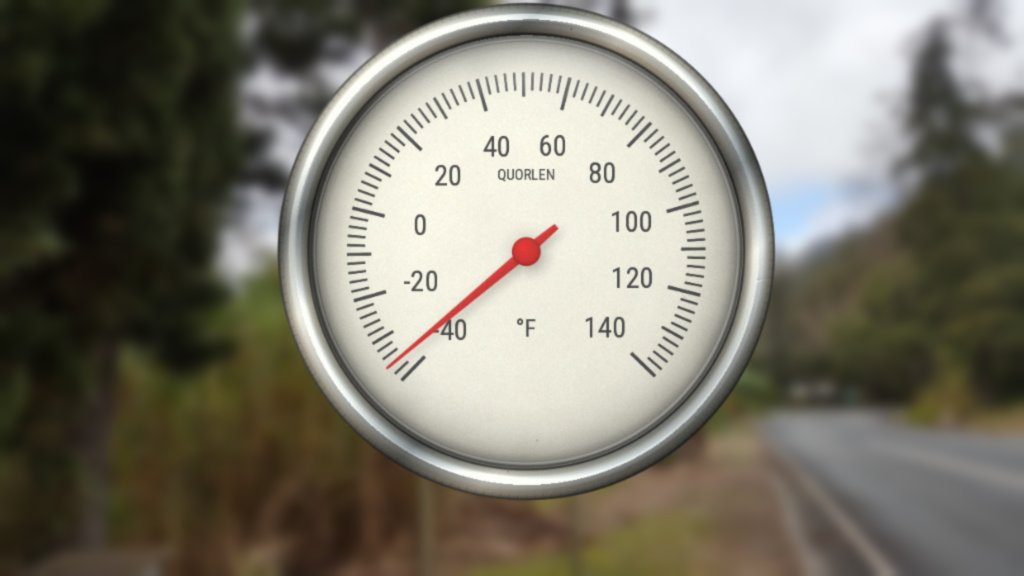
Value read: -36 °F
